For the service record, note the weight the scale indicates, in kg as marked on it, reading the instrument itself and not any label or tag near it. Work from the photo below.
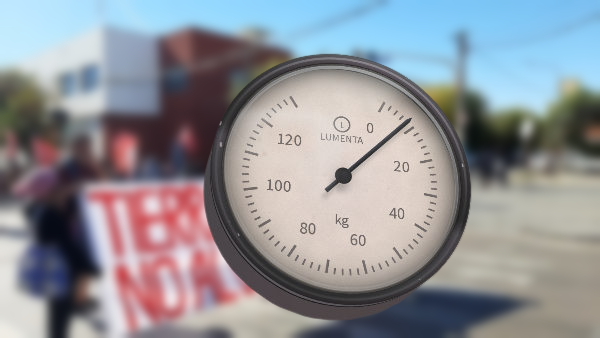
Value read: 8 kg
